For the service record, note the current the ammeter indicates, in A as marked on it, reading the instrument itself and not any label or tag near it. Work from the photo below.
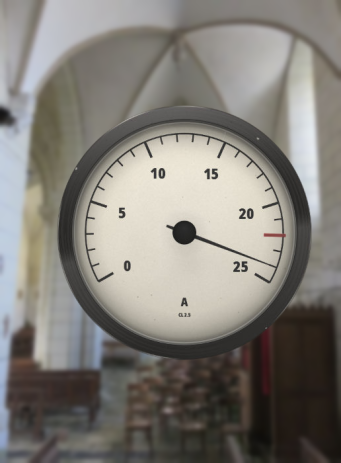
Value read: 24 A
